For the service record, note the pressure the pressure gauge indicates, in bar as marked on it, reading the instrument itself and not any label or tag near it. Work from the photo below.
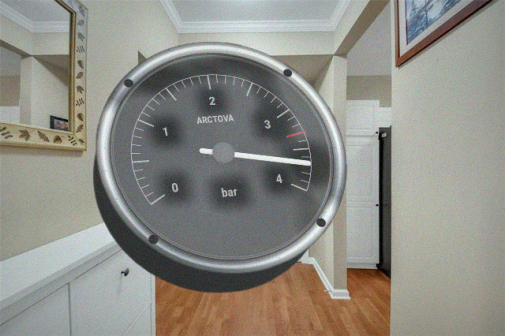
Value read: 3.7 bar
